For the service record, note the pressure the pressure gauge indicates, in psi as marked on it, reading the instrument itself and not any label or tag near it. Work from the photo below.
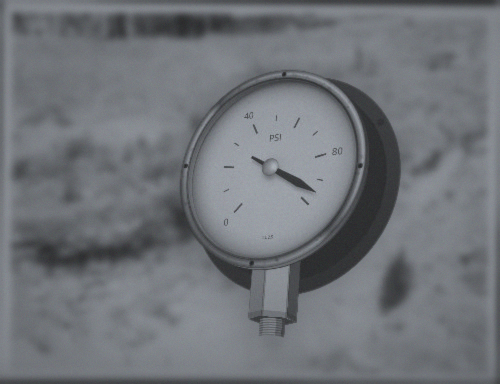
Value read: 95 psi
